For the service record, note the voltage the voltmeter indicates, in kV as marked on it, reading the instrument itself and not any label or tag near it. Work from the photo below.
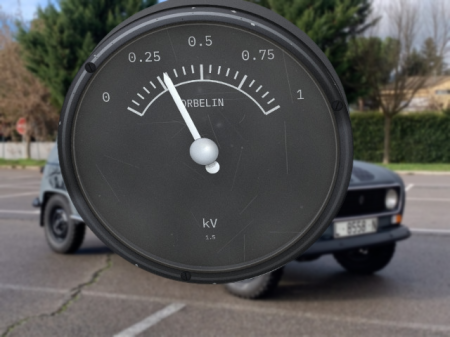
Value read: 0.3 kV
